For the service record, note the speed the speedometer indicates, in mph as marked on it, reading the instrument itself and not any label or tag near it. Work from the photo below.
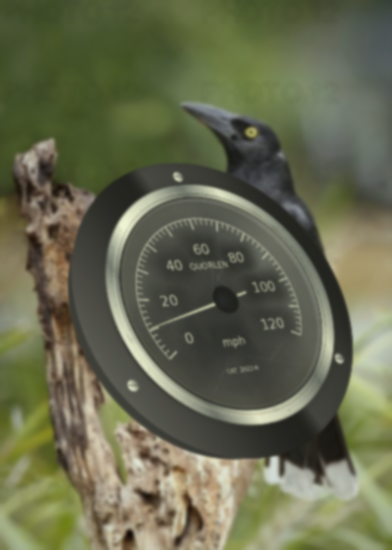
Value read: 10 mph
